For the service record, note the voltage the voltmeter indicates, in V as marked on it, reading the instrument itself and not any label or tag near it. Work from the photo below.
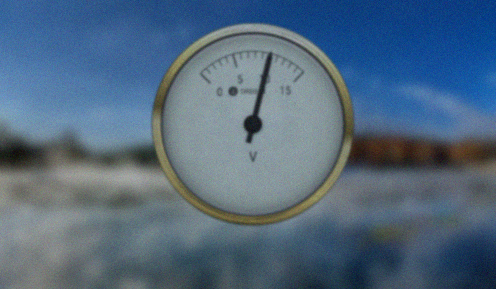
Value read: 10 V
